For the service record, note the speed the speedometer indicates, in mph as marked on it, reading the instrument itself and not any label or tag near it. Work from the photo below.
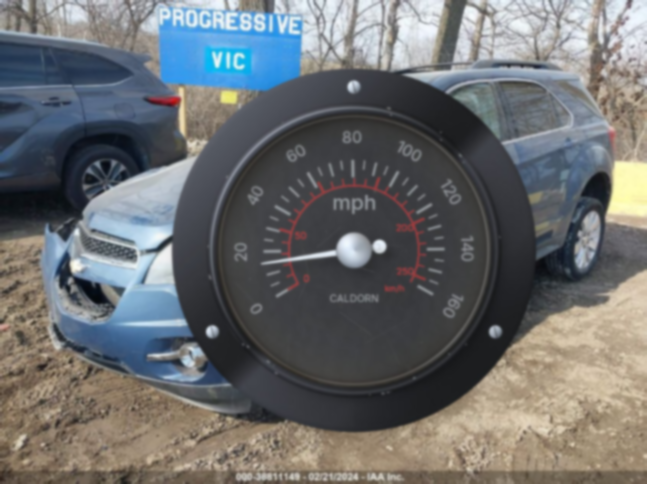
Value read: 15 mph
